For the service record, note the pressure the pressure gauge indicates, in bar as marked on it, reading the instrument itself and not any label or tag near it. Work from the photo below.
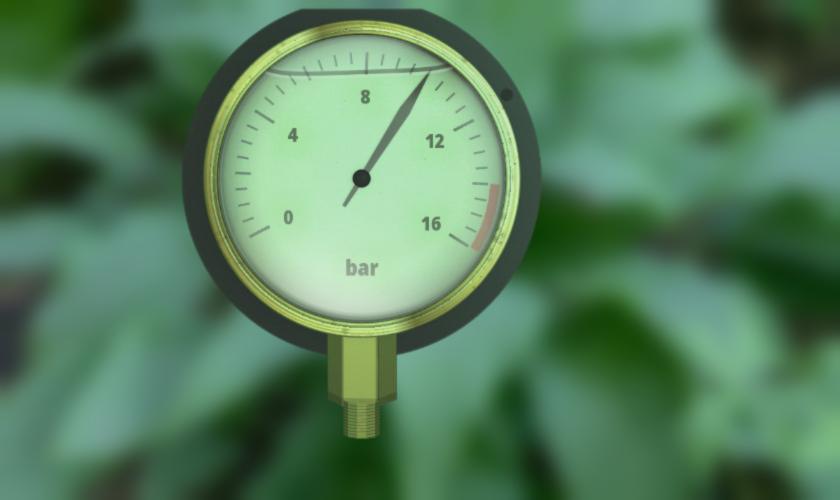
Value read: 10 bar
